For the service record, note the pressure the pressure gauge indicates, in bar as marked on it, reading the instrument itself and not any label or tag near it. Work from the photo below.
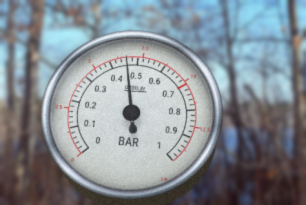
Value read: 0.46 bar
